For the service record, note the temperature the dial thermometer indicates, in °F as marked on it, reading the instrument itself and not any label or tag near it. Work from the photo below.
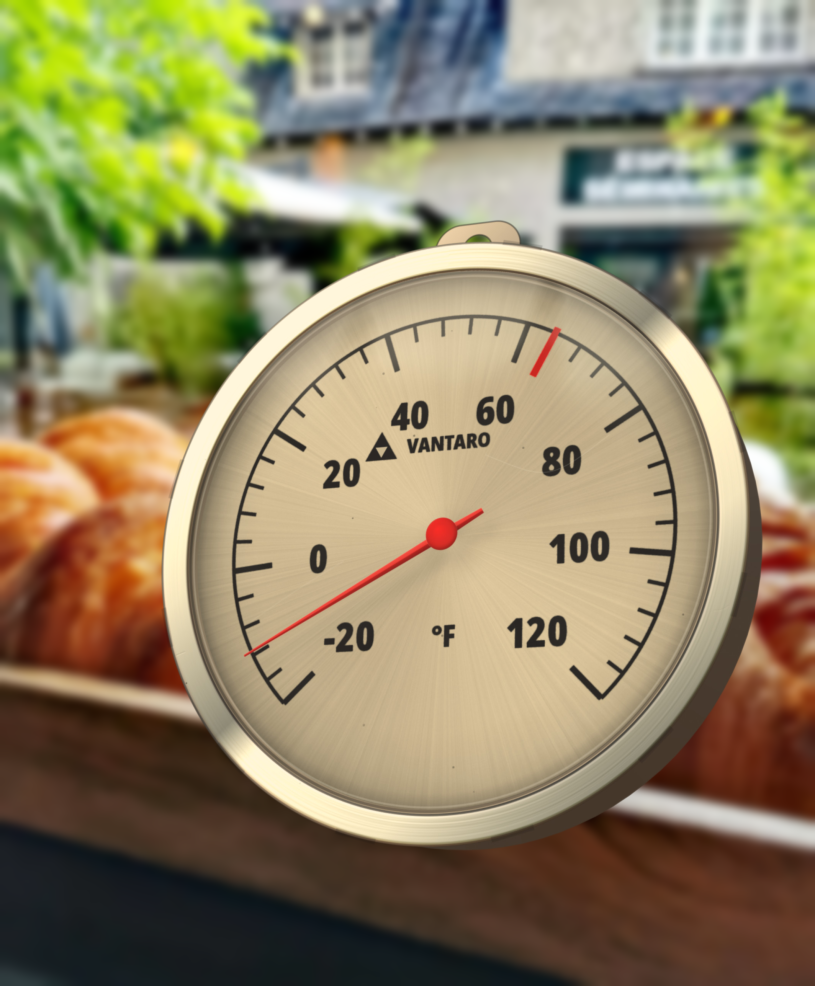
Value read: -12 °F
